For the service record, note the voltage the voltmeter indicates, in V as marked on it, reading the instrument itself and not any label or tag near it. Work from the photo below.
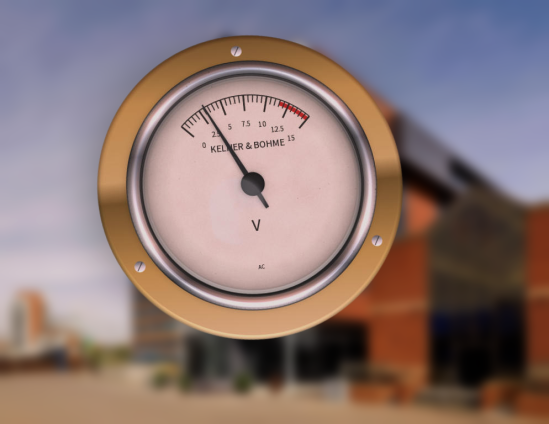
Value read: 3 V
